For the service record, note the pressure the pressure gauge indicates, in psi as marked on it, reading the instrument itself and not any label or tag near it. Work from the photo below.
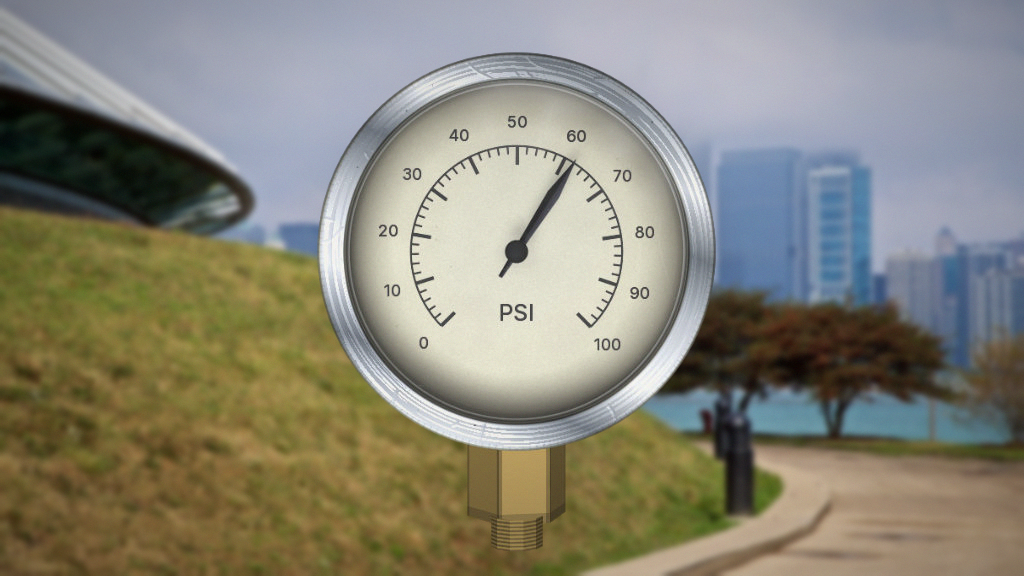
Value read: 62 psi
